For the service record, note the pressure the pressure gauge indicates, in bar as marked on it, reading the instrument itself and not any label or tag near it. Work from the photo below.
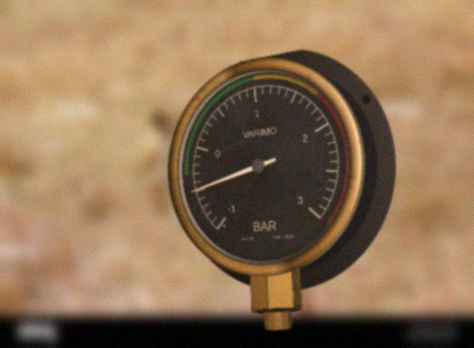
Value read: -0.5 bar
